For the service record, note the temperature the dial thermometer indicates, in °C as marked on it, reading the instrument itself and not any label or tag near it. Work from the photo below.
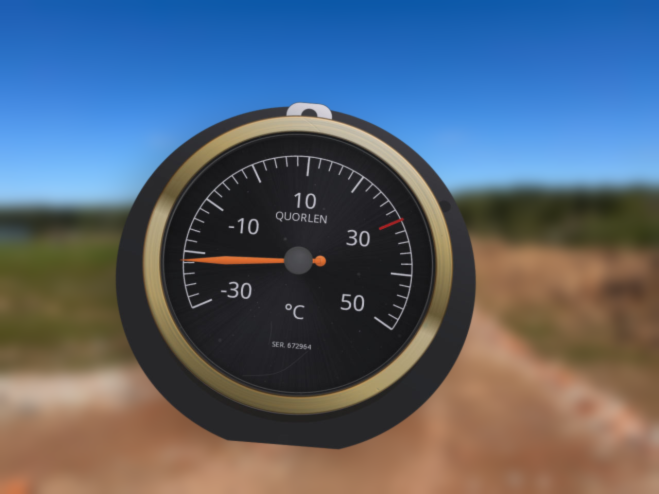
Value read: -22 °C
